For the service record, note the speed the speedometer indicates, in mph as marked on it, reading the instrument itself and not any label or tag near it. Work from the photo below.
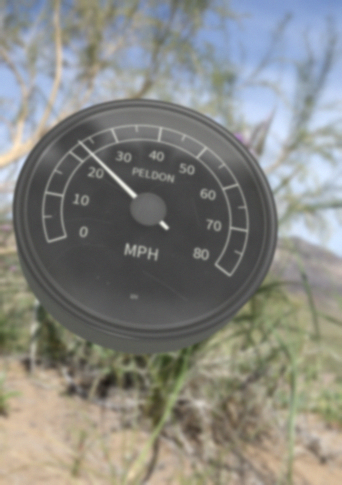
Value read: 22.5 mph
